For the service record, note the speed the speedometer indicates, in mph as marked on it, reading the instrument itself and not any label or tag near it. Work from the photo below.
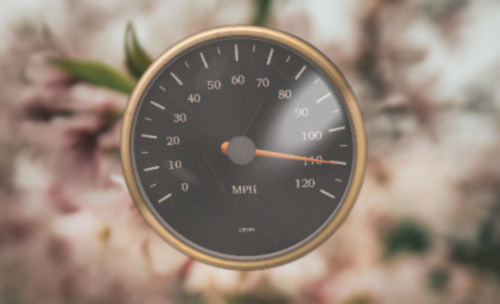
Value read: 110 mph
